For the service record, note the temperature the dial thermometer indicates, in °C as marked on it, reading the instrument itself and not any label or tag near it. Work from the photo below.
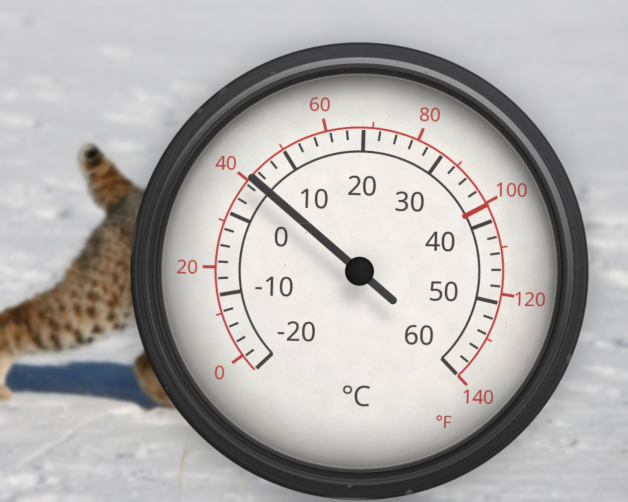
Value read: 5 °C
